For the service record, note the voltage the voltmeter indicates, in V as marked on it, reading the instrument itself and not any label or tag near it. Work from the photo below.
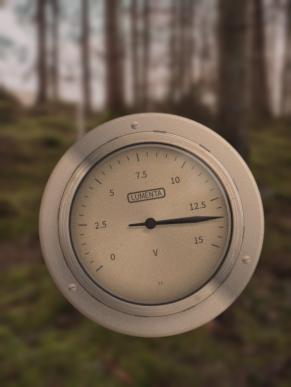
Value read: 13.5 V
